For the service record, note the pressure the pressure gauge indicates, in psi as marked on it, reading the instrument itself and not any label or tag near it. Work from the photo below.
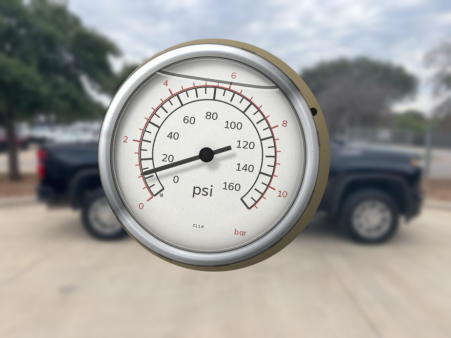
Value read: 12.5 psi
